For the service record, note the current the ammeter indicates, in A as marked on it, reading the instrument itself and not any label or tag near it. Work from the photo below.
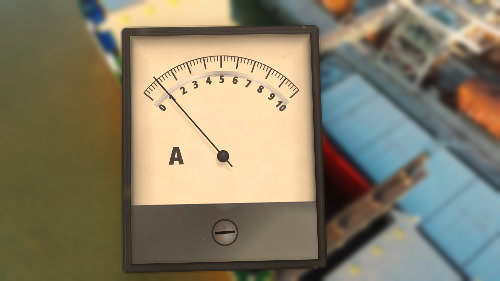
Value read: 1 A
